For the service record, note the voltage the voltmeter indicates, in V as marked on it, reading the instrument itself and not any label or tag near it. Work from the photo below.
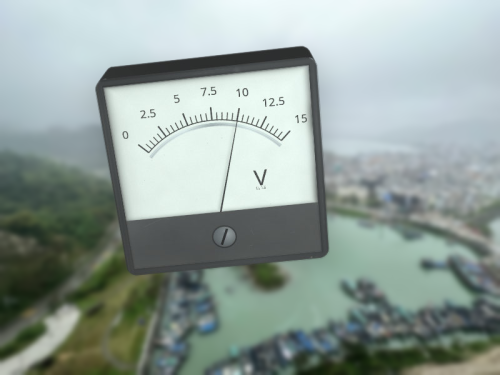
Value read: 10 V
